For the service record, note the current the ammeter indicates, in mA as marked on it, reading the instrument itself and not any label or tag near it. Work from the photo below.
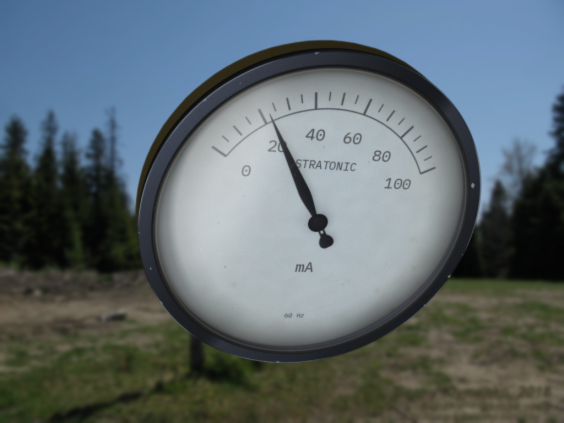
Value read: 22.5 mA
